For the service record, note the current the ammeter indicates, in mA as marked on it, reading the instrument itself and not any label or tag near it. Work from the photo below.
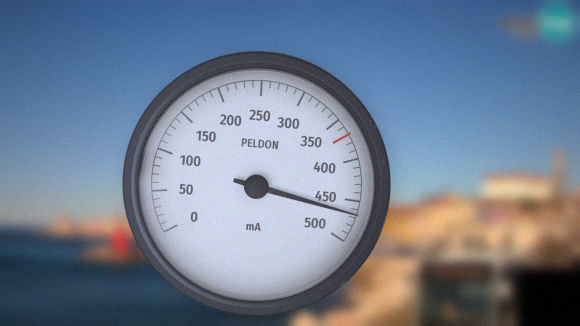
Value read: 465 mA
